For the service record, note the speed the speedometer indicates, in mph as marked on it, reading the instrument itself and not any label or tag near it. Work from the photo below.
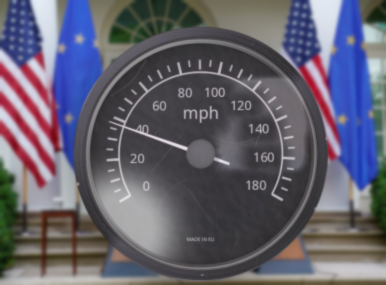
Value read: 37.5 mph
